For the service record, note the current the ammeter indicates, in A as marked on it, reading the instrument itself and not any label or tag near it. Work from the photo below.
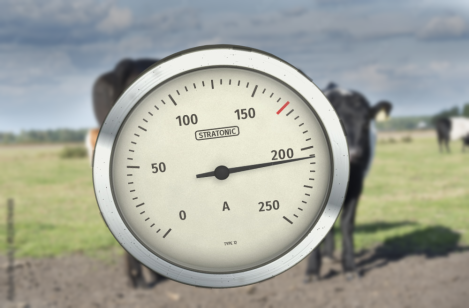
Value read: 205 A
